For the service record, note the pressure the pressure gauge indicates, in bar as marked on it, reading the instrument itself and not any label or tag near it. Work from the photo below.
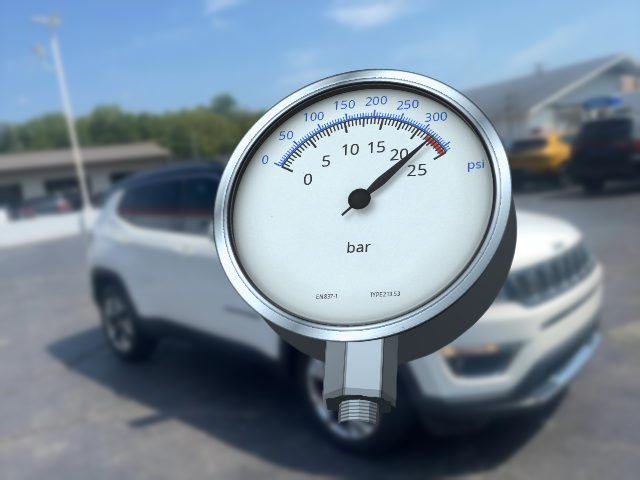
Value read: 22.5 bar
